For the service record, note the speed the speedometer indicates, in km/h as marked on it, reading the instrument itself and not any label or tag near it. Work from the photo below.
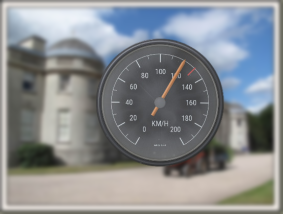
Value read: 120 km/h
